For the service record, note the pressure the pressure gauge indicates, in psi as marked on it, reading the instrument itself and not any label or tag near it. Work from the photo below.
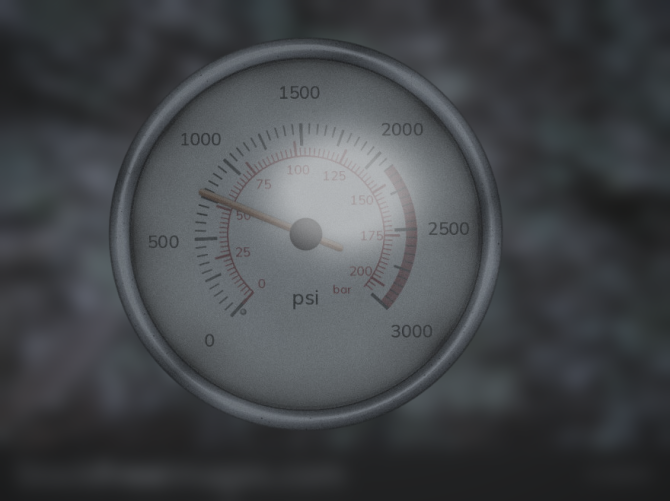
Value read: 775 psi
